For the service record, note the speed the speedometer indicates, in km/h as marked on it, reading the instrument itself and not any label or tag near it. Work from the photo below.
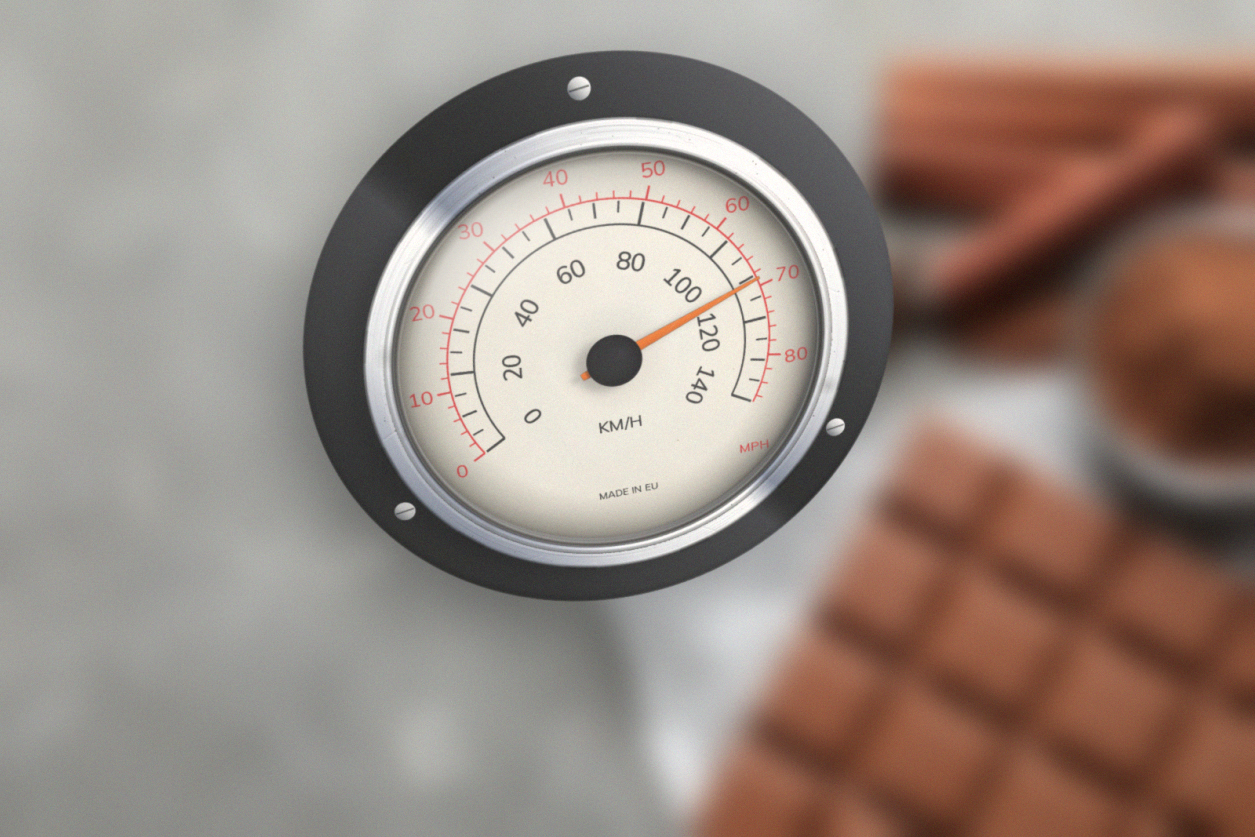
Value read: 110 km/h
